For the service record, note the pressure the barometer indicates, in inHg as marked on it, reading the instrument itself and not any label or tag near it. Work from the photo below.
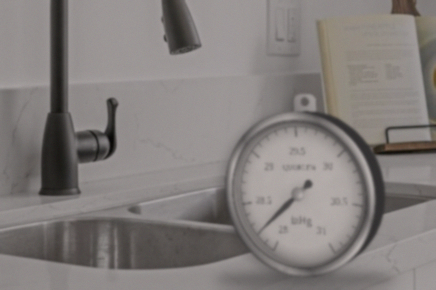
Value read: 28.2 inHg
